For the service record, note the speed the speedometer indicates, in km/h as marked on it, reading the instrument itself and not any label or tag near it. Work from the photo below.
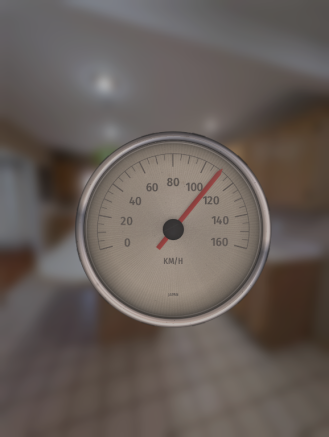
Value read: 110 km/h
